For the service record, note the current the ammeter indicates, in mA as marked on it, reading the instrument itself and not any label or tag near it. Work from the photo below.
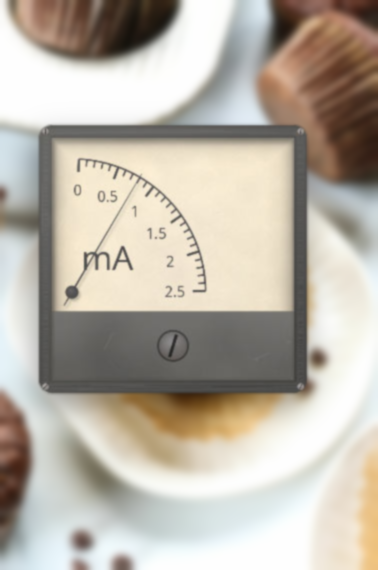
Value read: 0.8 mA
